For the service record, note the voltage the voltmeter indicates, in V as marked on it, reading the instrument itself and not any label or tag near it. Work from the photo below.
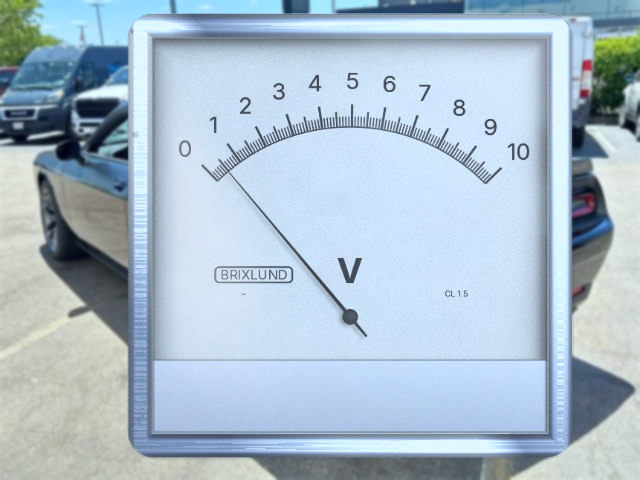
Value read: 0.5 V
